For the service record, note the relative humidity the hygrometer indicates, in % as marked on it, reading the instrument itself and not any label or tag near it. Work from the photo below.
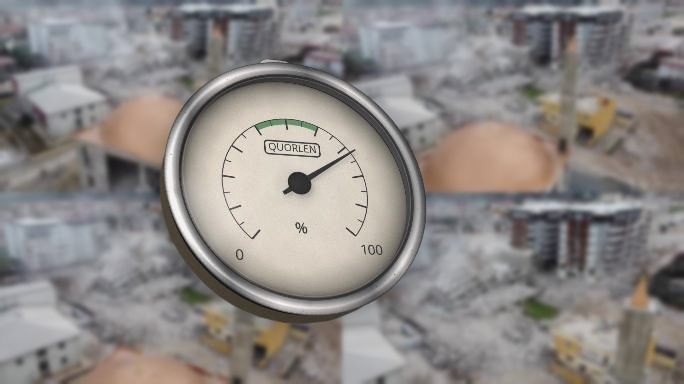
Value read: 72.5 %
